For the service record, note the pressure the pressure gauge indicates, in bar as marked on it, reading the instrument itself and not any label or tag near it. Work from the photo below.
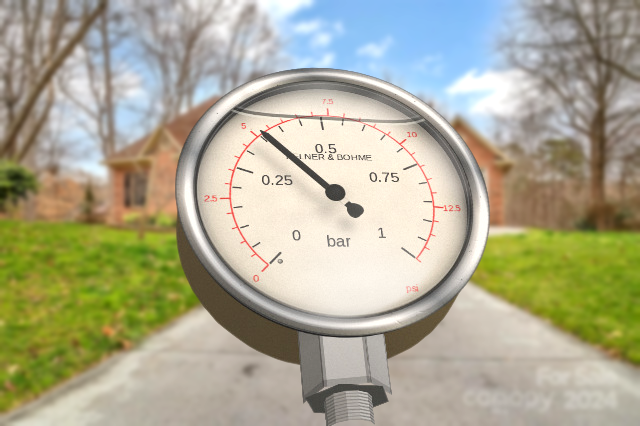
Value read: 0.35 bar
